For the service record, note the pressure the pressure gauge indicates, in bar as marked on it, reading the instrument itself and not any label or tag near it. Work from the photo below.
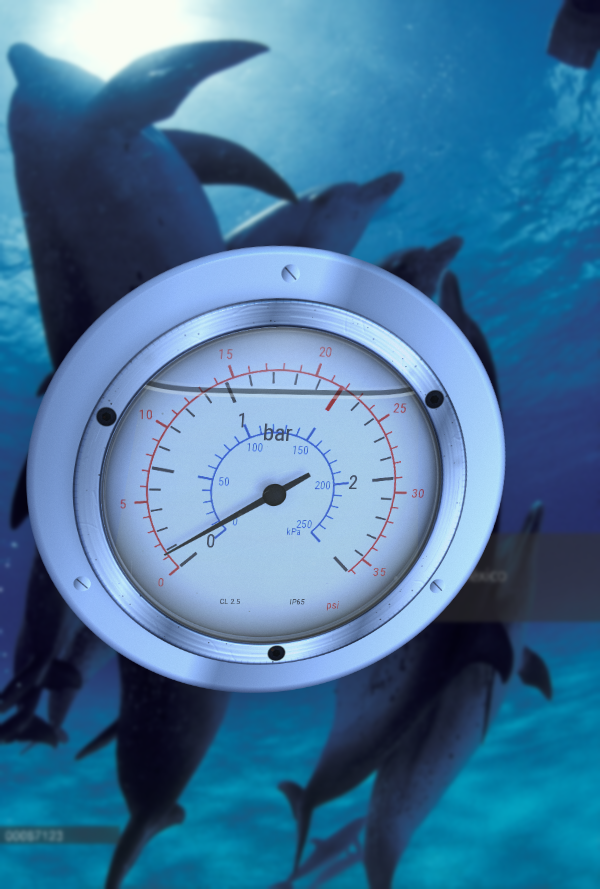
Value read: 0.1 bar
